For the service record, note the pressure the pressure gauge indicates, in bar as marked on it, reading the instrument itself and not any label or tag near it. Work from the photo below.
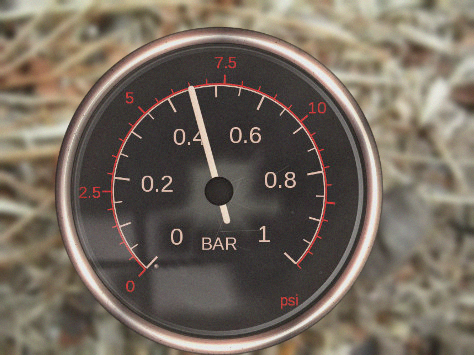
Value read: 0.45 bar
